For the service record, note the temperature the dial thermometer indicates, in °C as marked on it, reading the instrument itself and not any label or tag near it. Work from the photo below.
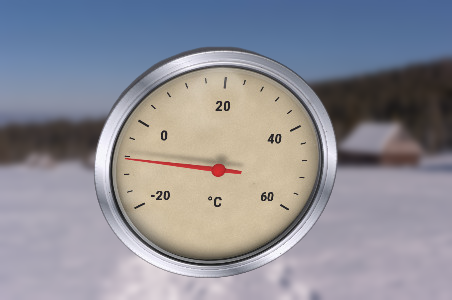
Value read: -8 °C
